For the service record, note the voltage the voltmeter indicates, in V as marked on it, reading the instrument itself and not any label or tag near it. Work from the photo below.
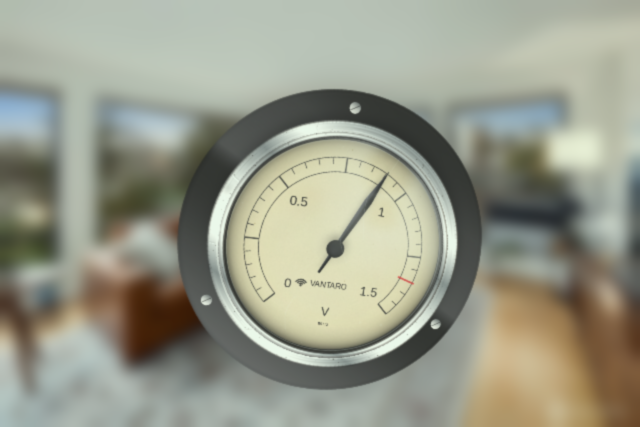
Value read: 0.9 V
